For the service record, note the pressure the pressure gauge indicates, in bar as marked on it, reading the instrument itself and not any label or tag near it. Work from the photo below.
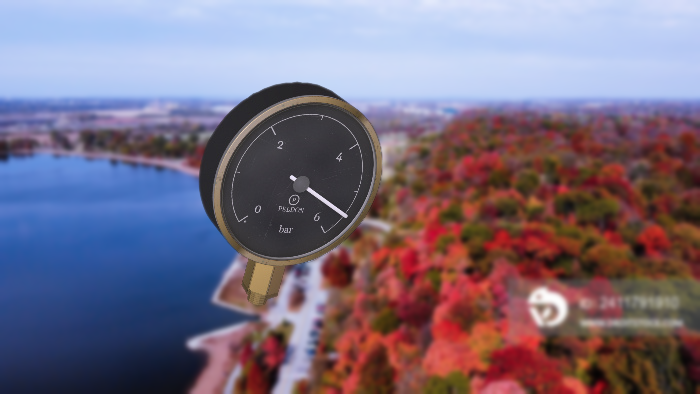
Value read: 5.5 bar
